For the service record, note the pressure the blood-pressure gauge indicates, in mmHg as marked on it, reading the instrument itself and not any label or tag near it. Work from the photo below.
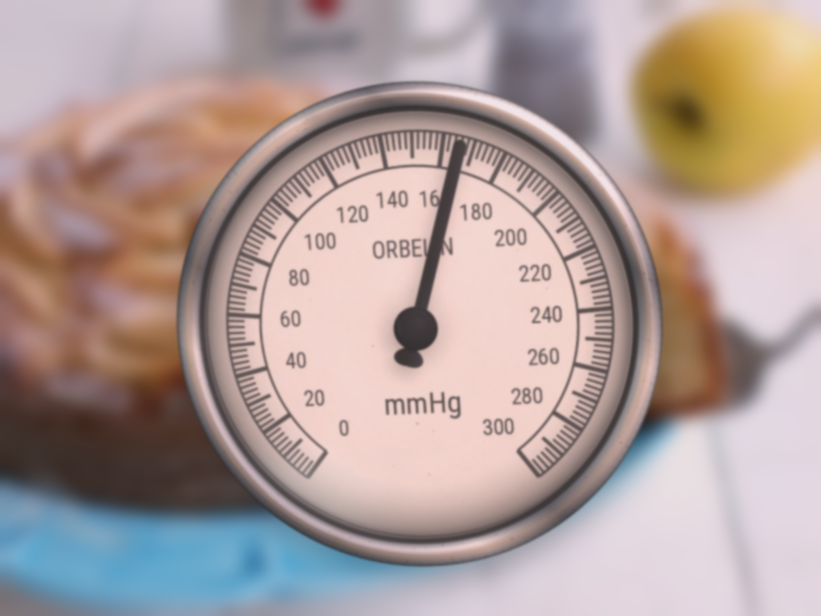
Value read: 166 mmHg
